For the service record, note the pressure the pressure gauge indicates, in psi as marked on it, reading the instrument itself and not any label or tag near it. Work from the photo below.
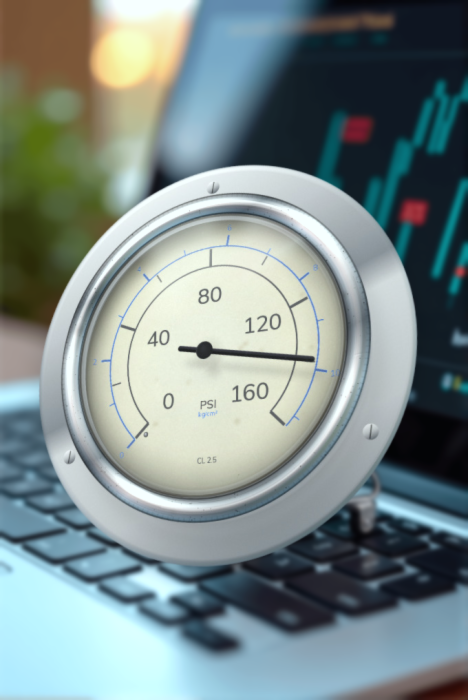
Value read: 140 psi
